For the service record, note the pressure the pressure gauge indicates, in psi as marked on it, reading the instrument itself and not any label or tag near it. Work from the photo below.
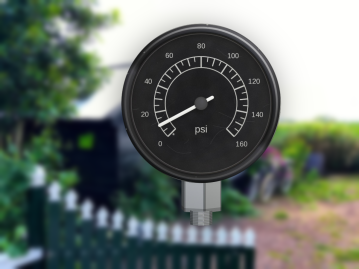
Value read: 10 psi
